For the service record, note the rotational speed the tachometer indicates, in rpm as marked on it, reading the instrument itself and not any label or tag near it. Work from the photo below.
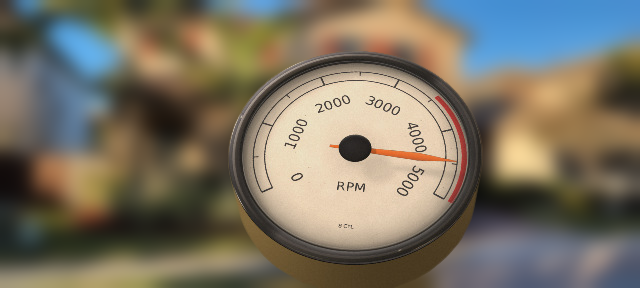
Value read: 4500 rpm
